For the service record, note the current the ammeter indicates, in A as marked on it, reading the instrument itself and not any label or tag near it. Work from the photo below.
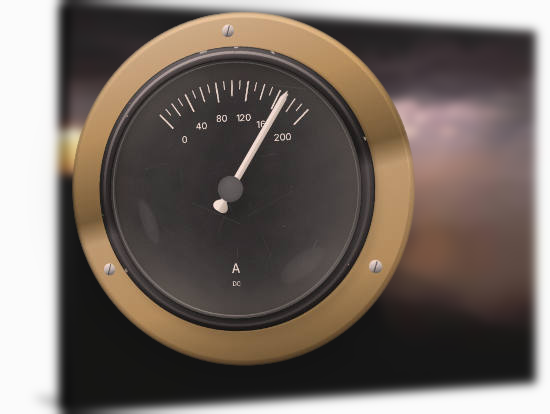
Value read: 170 A
